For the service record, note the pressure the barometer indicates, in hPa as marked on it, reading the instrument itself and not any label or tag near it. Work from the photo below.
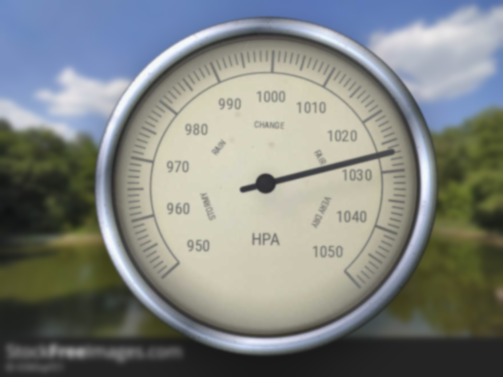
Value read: 1027 hPa
